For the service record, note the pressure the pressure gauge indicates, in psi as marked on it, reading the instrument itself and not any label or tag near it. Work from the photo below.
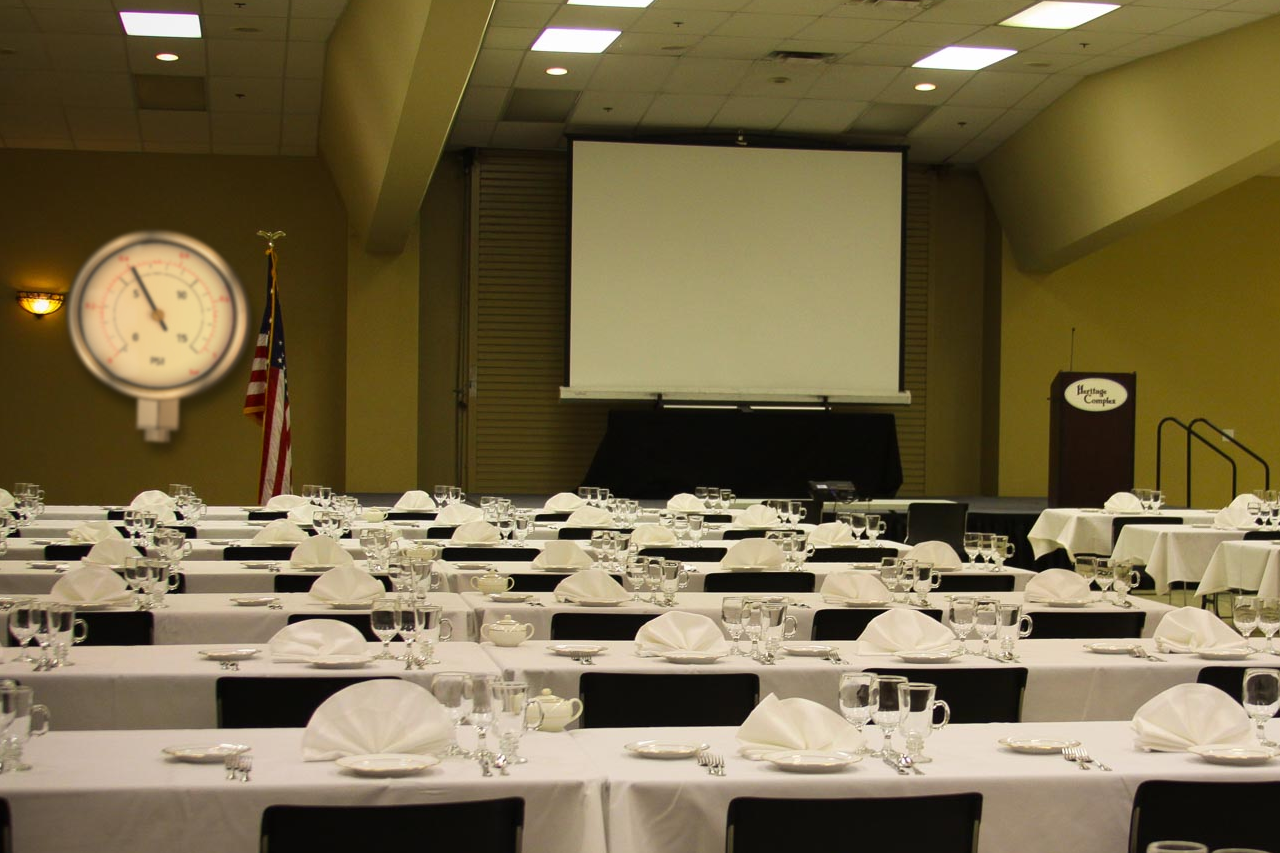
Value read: 6 psi
